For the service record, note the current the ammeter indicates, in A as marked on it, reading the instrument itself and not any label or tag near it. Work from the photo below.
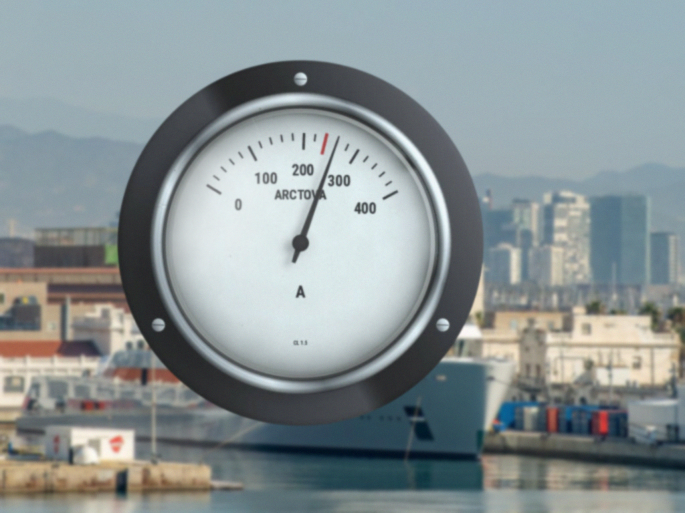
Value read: 260 A
